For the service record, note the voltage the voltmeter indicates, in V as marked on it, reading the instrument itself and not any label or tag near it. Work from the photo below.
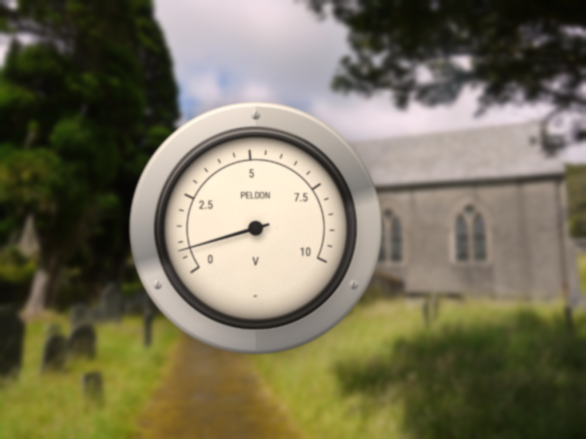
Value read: 0.75 V
